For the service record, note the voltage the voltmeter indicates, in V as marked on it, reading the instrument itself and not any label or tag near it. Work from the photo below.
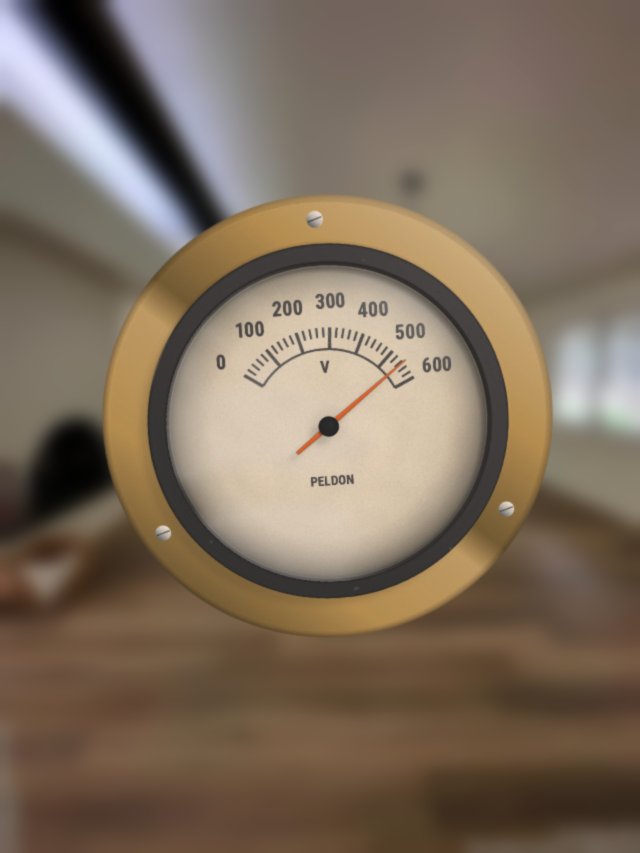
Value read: 540 V
